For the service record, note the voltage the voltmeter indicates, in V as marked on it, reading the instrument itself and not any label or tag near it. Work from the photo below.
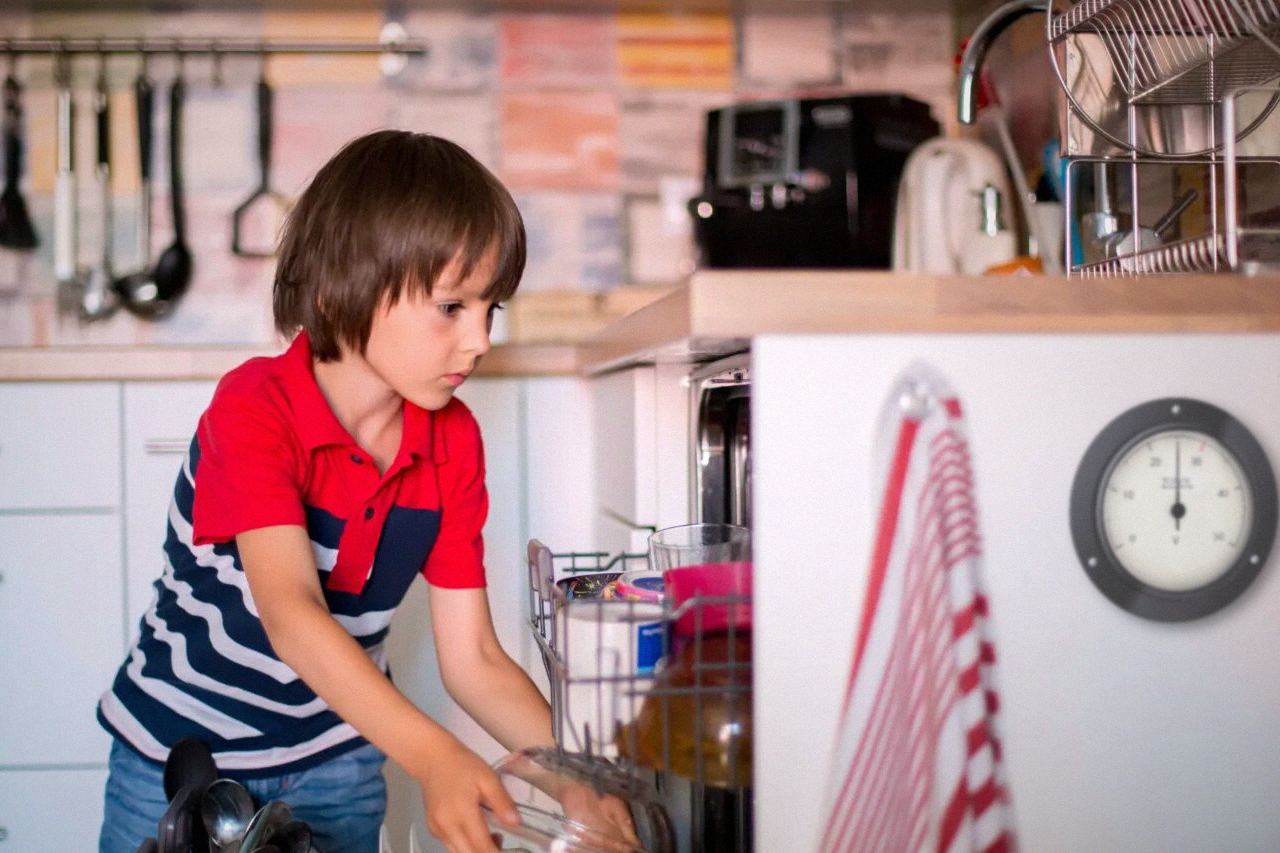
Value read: 25 V
